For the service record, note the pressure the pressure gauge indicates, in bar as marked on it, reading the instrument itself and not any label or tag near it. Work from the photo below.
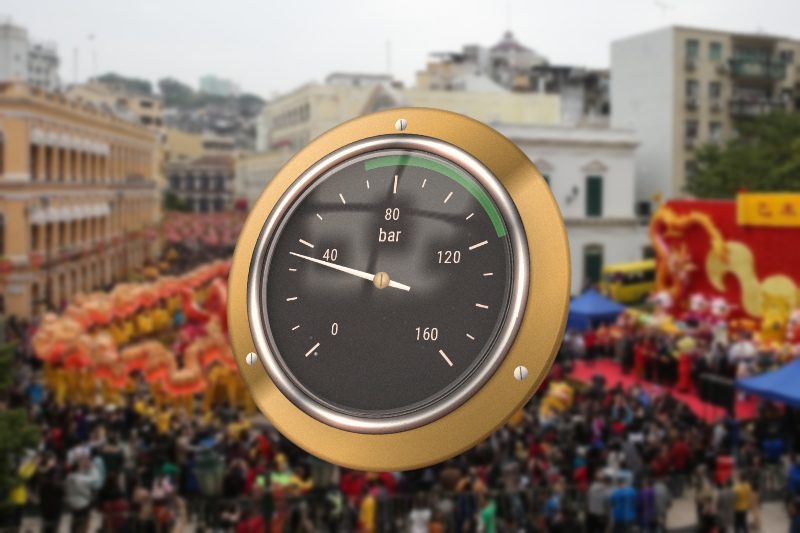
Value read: 35 bar
